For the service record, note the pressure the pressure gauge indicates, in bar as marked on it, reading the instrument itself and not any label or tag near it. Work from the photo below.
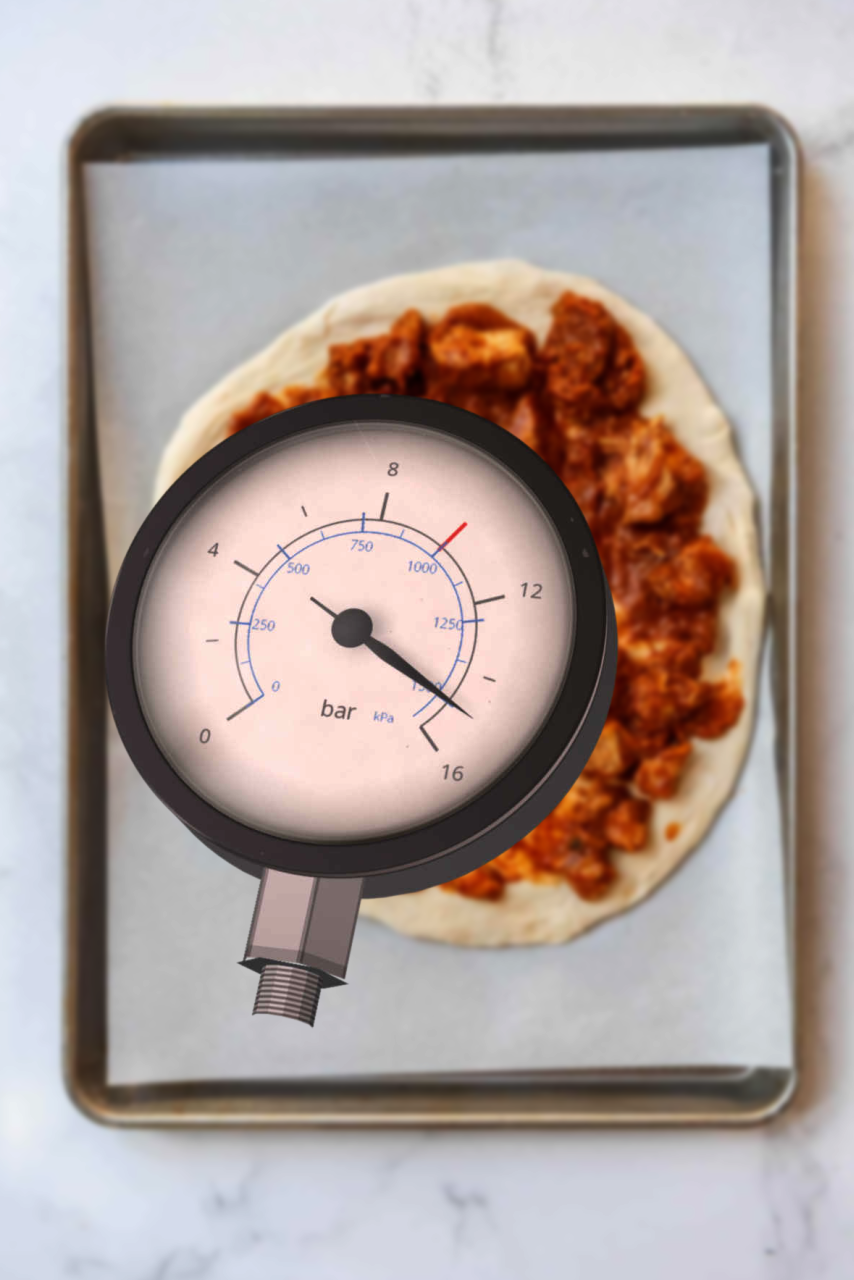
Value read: 15 bar
